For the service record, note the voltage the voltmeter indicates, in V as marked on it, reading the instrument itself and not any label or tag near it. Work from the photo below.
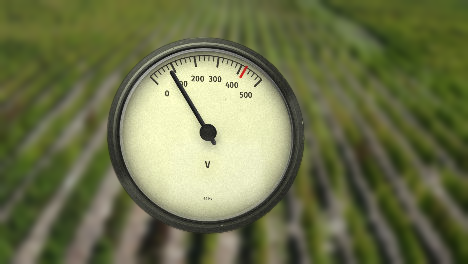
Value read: 80 V
